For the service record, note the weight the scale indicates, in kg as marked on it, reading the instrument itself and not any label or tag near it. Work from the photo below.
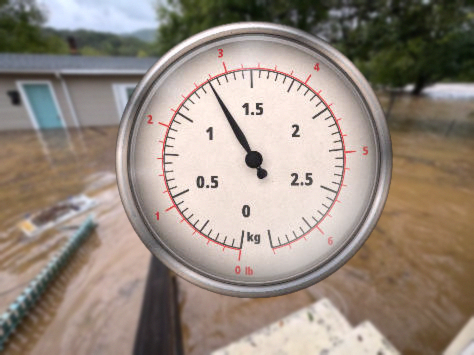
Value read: 1.25 kg
